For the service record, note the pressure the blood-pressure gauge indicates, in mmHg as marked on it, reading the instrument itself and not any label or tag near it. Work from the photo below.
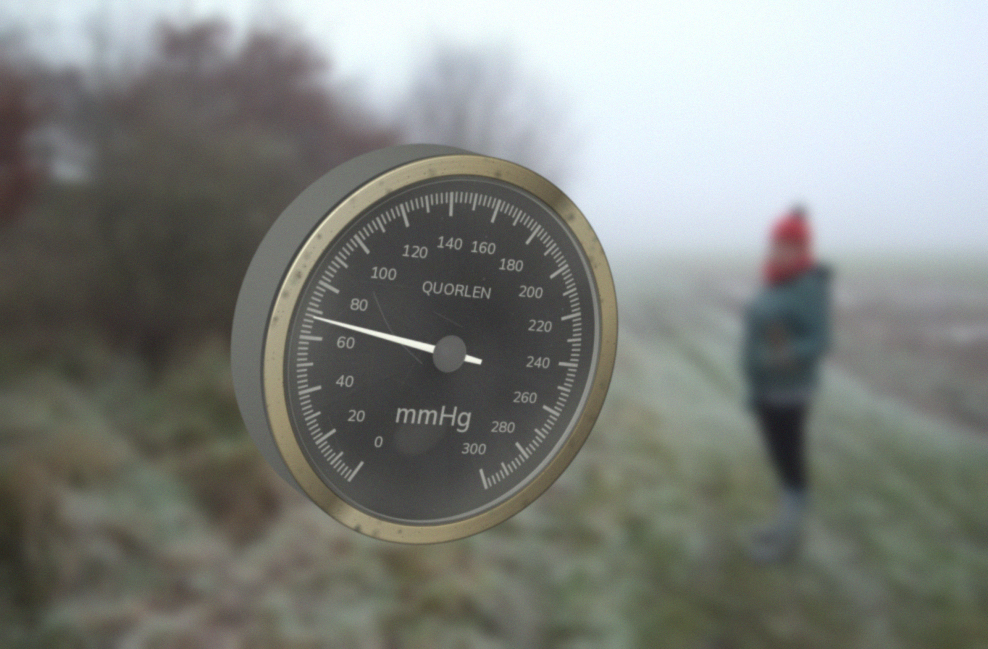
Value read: 68 mmHg
